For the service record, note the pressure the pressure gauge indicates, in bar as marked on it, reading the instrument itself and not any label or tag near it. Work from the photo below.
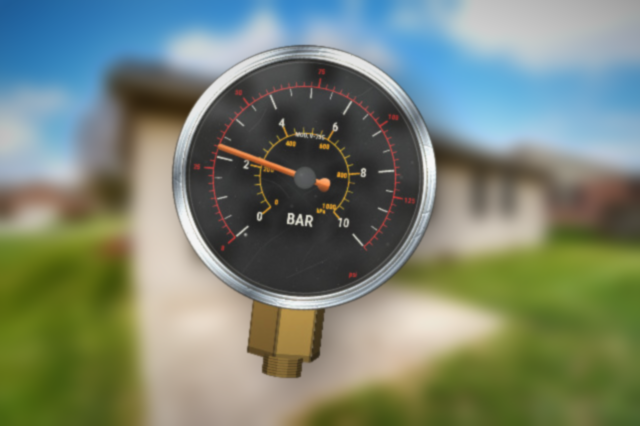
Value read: 2.25 bar
